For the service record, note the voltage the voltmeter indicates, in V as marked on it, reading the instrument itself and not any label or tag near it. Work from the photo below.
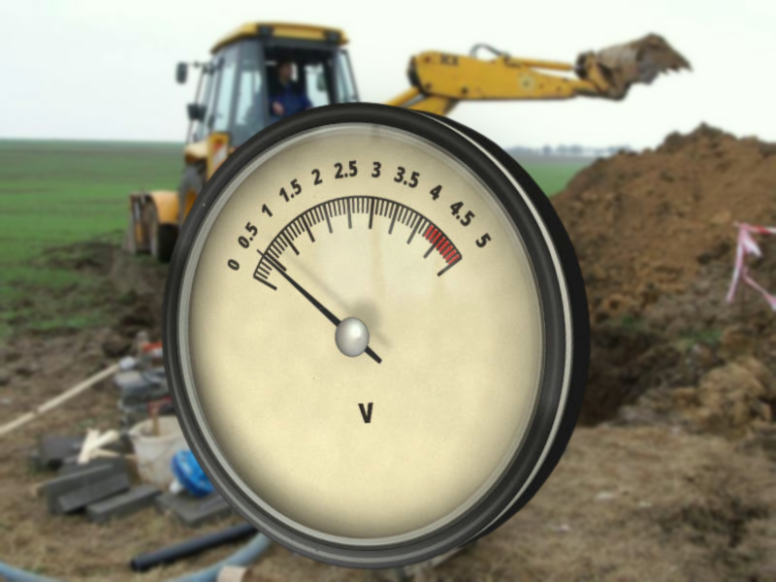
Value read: 0.5 V
